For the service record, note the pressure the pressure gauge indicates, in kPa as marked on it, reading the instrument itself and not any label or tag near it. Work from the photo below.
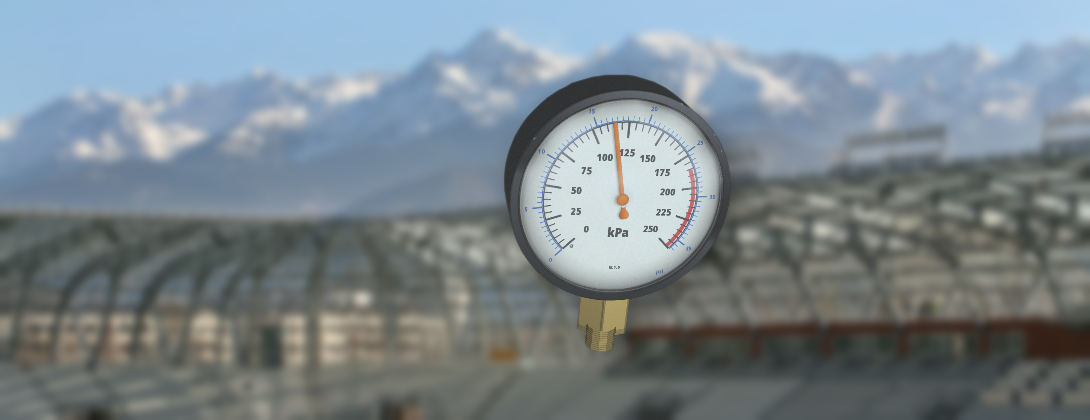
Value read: 115 kPa
